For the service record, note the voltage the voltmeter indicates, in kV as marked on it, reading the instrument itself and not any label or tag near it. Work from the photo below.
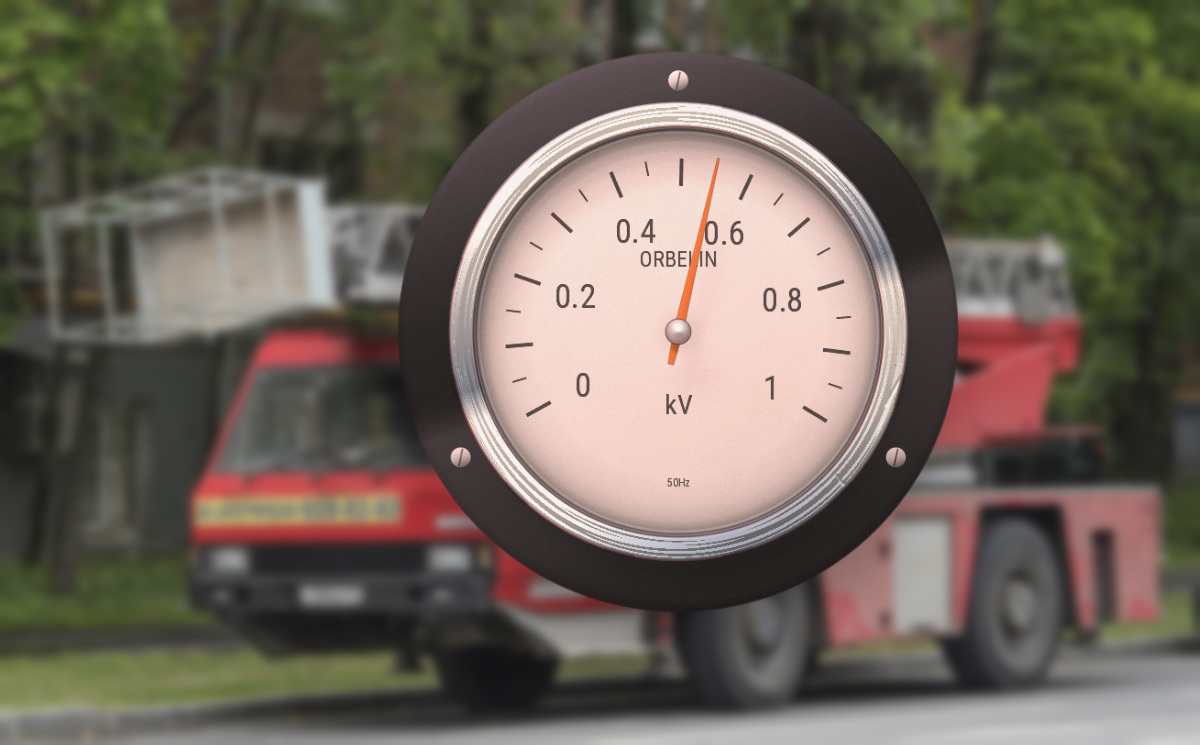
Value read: 0.55 kV
